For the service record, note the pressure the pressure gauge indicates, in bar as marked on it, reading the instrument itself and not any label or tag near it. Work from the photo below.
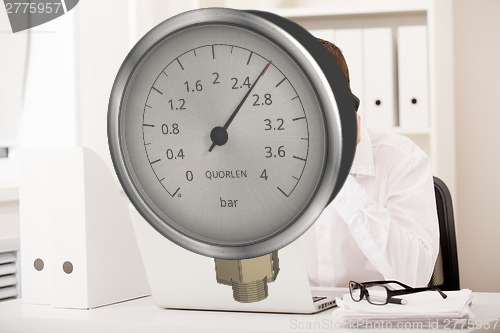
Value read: 2.6 bar
